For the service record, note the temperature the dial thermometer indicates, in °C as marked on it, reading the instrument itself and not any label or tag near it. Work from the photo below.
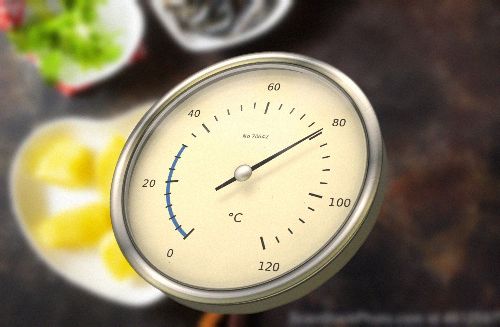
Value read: 80 °C
